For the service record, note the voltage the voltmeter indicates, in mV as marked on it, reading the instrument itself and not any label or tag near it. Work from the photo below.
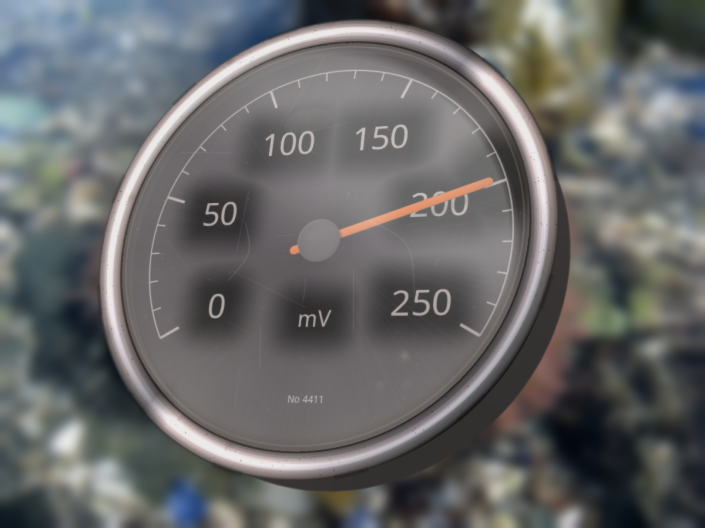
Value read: 200 mV
